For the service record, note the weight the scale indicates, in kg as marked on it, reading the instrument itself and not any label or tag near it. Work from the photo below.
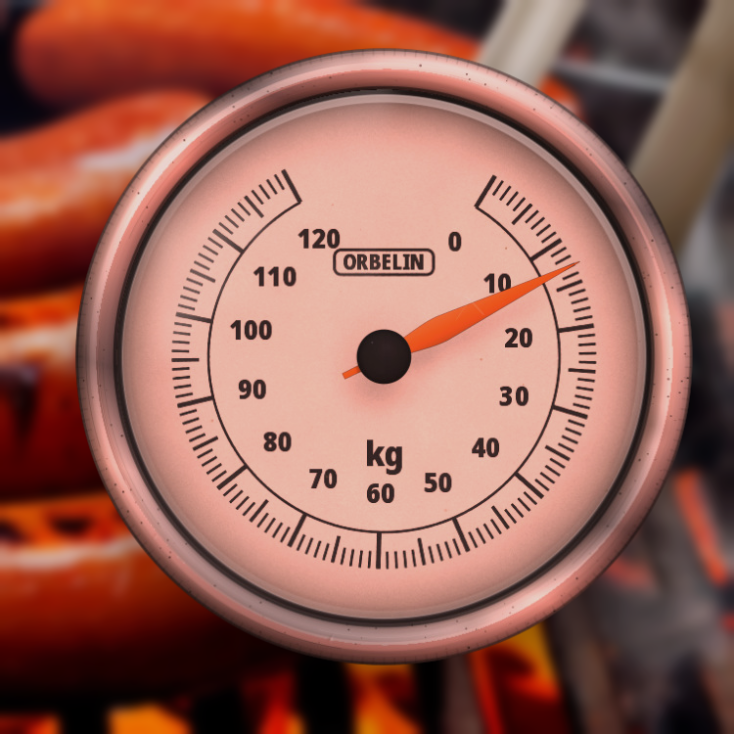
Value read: 13 kg
